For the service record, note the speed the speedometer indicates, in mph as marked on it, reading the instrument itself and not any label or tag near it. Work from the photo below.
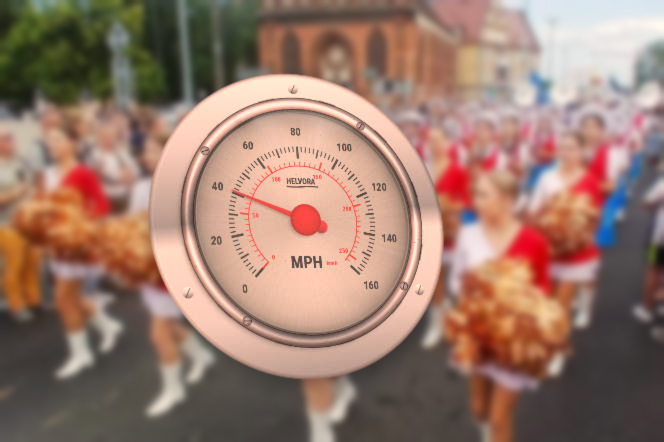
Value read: 40 mph
